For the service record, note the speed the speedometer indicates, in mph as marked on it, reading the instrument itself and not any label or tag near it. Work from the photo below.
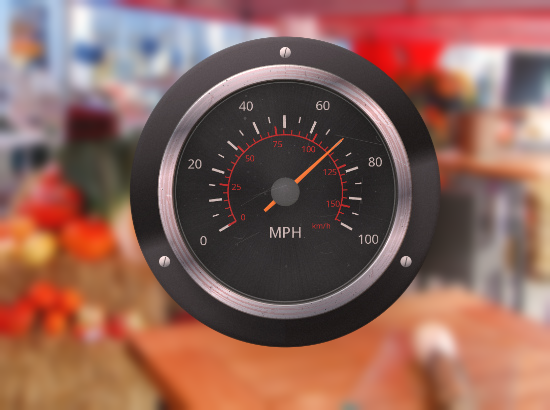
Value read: 70 mph
